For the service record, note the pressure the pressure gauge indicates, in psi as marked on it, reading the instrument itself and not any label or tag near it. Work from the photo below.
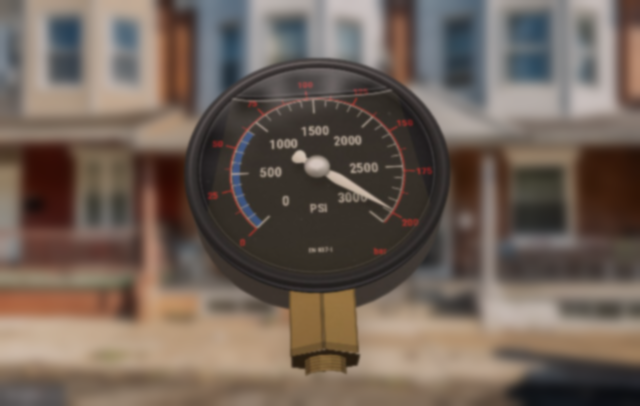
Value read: 2900 psi
